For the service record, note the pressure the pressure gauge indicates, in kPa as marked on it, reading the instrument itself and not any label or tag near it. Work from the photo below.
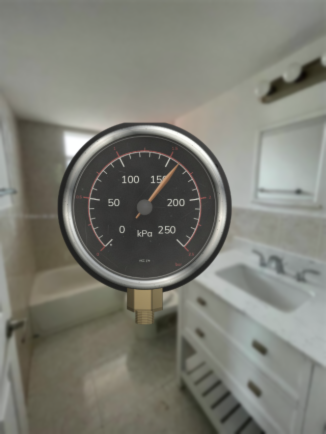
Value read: 160 kPa
